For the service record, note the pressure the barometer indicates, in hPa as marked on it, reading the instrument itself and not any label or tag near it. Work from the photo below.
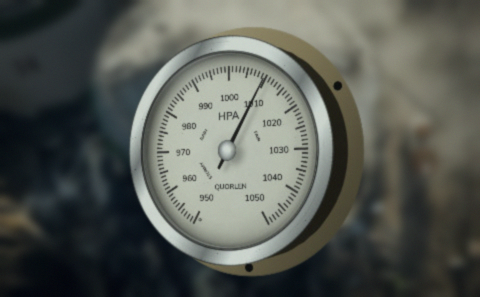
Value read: 1010 hPa
